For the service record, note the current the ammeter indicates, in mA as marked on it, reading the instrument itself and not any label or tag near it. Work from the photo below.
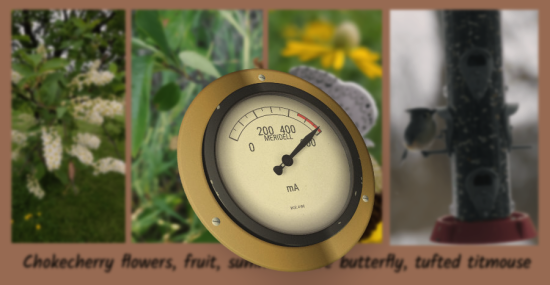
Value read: 575 mA
